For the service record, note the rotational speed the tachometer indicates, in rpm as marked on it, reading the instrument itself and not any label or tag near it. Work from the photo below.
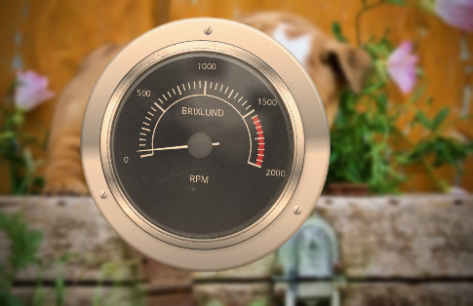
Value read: 50 rpm
